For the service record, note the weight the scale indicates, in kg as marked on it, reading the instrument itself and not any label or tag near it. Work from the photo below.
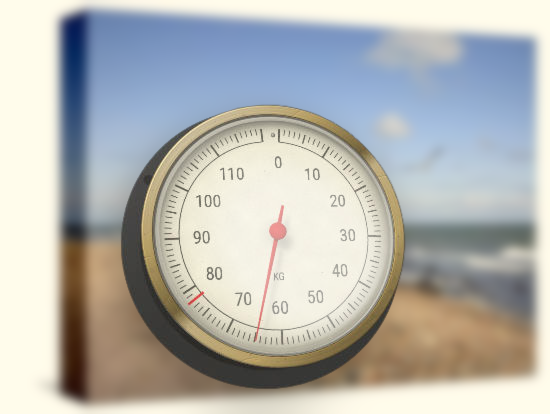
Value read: 65 kg
